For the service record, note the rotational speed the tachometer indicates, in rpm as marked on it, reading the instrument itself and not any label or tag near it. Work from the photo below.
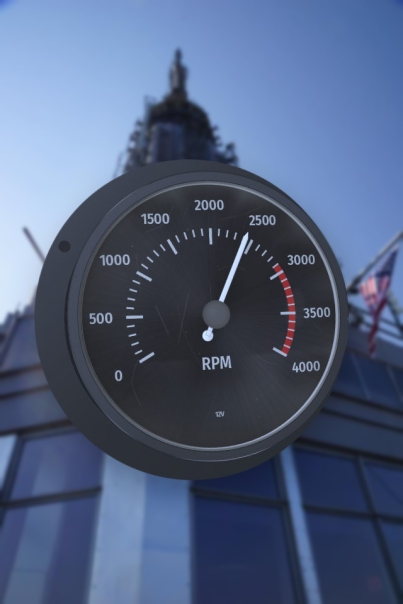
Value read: 2400 rpm
